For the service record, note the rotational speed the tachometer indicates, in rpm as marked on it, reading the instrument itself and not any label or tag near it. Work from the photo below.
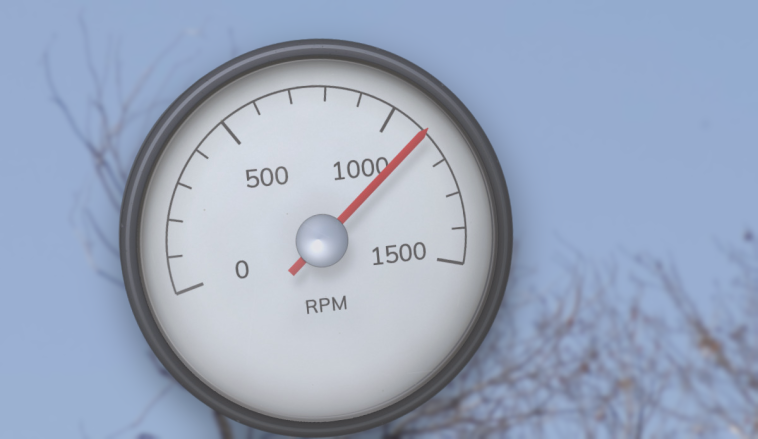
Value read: 1100 rpm
